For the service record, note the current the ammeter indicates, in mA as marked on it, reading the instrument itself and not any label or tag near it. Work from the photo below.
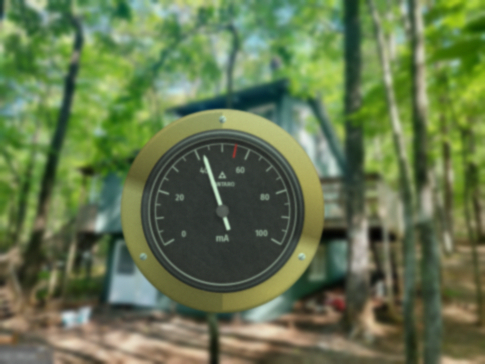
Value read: 42.5 mA
